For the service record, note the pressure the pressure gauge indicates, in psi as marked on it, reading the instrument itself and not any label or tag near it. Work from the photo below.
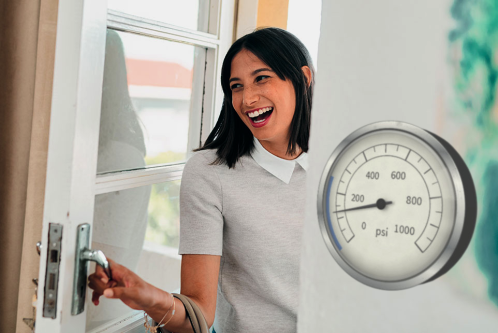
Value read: 125 psi
